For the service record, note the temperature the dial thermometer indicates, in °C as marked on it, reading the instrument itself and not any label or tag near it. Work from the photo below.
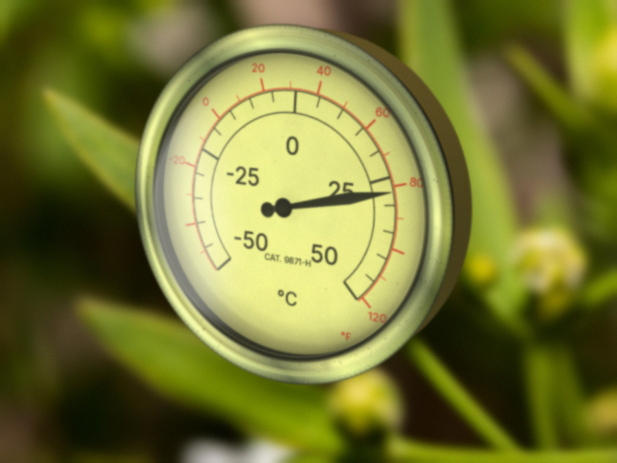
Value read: 27.5 °C
